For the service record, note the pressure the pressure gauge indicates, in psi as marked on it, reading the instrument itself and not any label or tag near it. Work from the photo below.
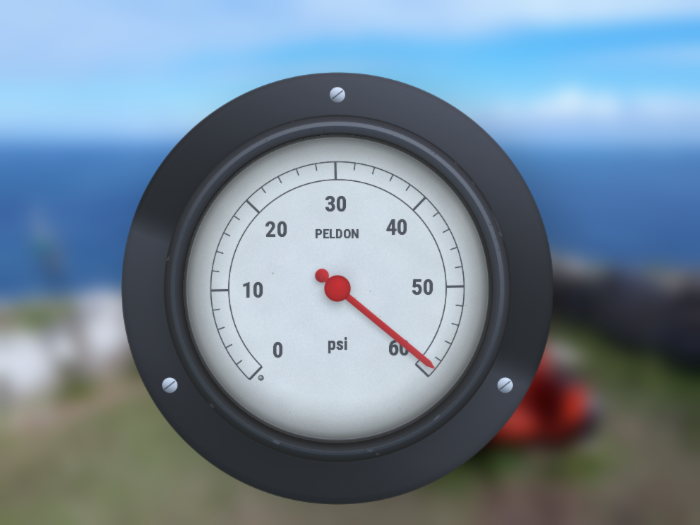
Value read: 59 psi
